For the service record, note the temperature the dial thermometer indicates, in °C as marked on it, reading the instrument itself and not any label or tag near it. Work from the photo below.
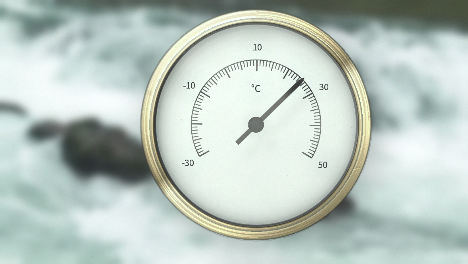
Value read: 25 °C
